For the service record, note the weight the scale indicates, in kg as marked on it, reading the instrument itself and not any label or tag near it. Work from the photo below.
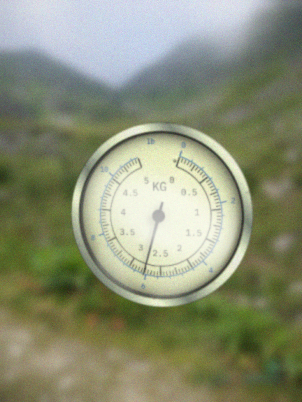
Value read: 2.75 kg
